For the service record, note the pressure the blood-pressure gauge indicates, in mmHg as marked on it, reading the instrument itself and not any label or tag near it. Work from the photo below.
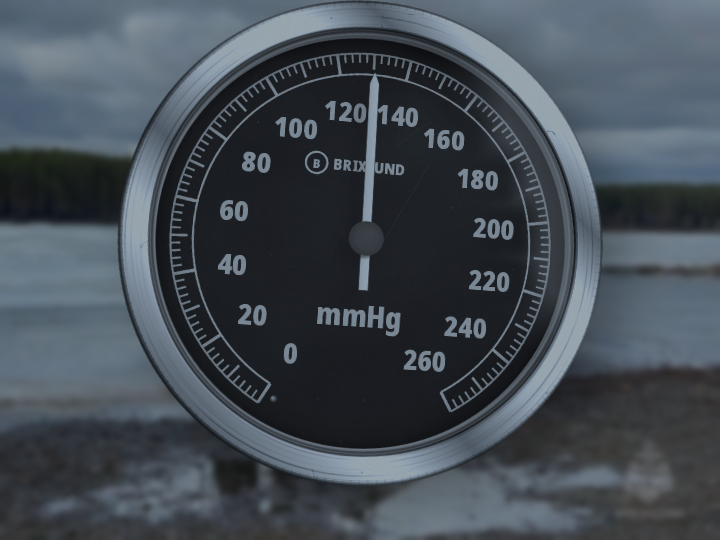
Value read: 130 mmHg
